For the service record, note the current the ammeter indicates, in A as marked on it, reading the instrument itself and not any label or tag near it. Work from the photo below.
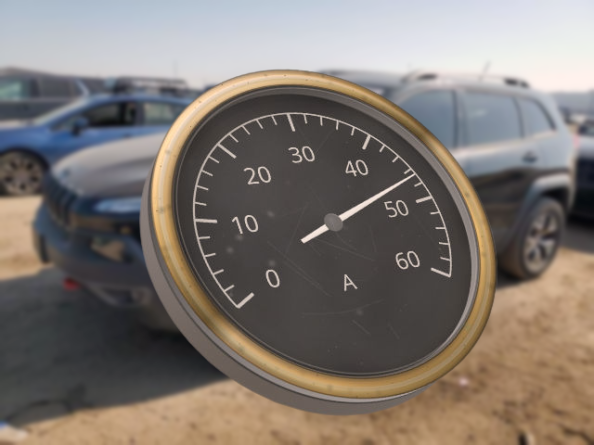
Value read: 47 A
